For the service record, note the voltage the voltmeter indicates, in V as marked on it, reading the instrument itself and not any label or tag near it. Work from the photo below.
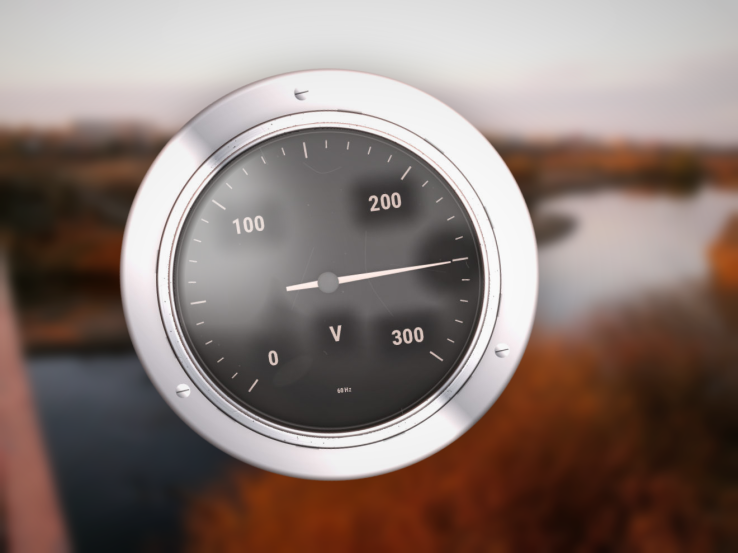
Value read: 250 V
